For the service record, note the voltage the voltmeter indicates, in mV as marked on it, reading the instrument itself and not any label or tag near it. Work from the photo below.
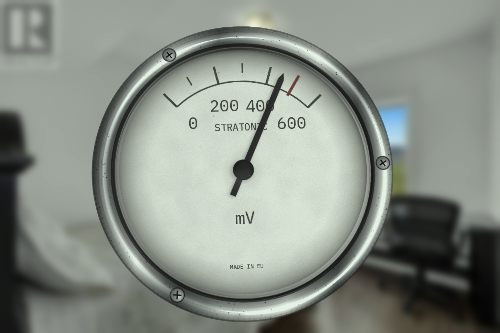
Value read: 450 mV
